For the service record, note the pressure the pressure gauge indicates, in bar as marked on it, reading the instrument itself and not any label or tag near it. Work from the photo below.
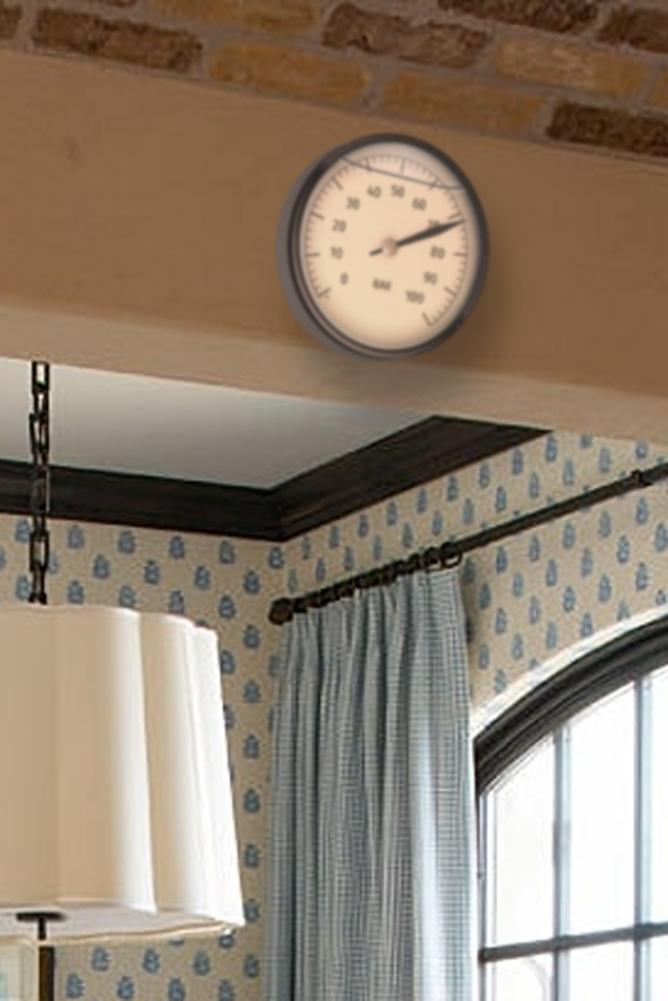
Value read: 72 bar
